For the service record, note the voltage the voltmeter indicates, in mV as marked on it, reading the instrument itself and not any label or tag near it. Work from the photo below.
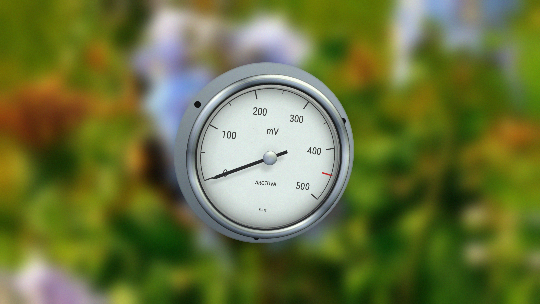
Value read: 0 mV
